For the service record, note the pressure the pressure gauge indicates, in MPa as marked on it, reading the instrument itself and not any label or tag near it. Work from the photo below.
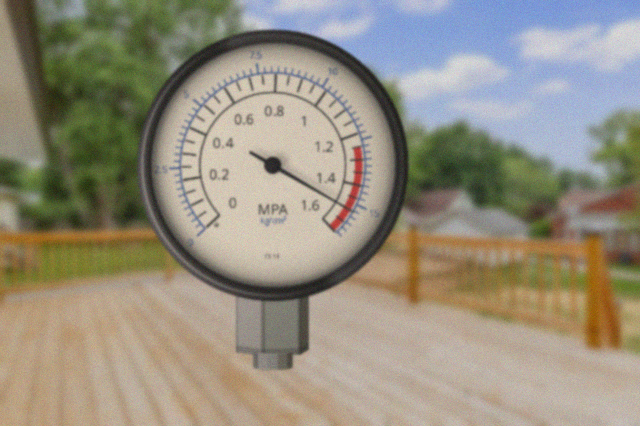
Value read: 1.5 MPa
